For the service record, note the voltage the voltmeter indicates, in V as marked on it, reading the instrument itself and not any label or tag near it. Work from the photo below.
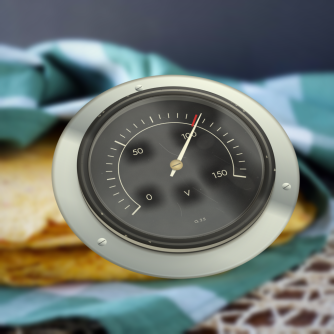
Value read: 102.5 V
